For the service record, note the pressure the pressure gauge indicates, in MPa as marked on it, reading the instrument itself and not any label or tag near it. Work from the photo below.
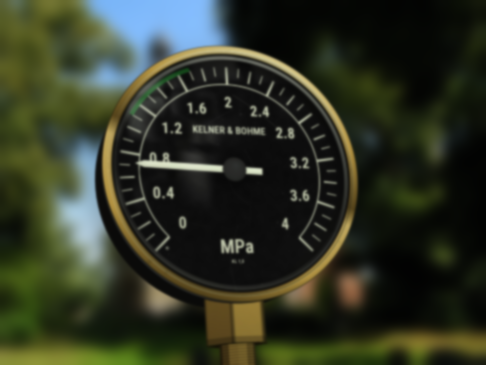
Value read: 0.7 MPa
